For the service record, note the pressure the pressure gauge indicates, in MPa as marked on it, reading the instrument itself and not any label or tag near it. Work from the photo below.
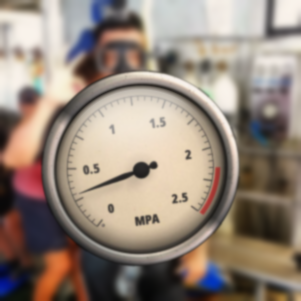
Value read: 0.3 MPa
